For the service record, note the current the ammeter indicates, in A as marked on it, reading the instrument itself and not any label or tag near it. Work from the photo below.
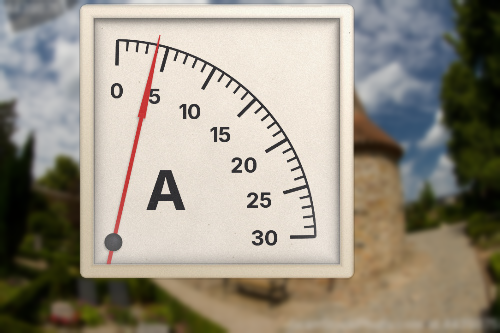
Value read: 4 A
